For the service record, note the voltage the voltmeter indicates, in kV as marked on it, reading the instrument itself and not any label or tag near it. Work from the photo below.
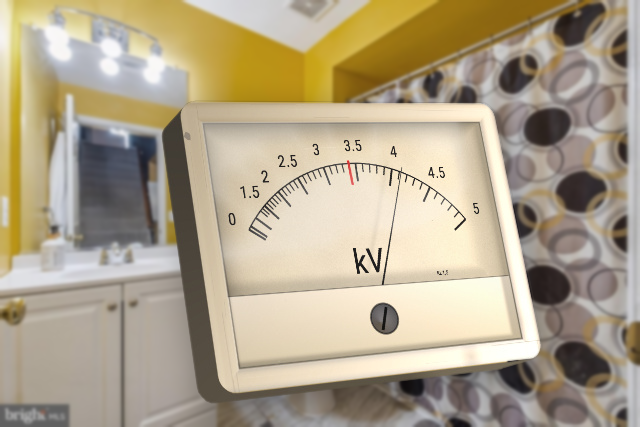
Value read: 4.1 kV
